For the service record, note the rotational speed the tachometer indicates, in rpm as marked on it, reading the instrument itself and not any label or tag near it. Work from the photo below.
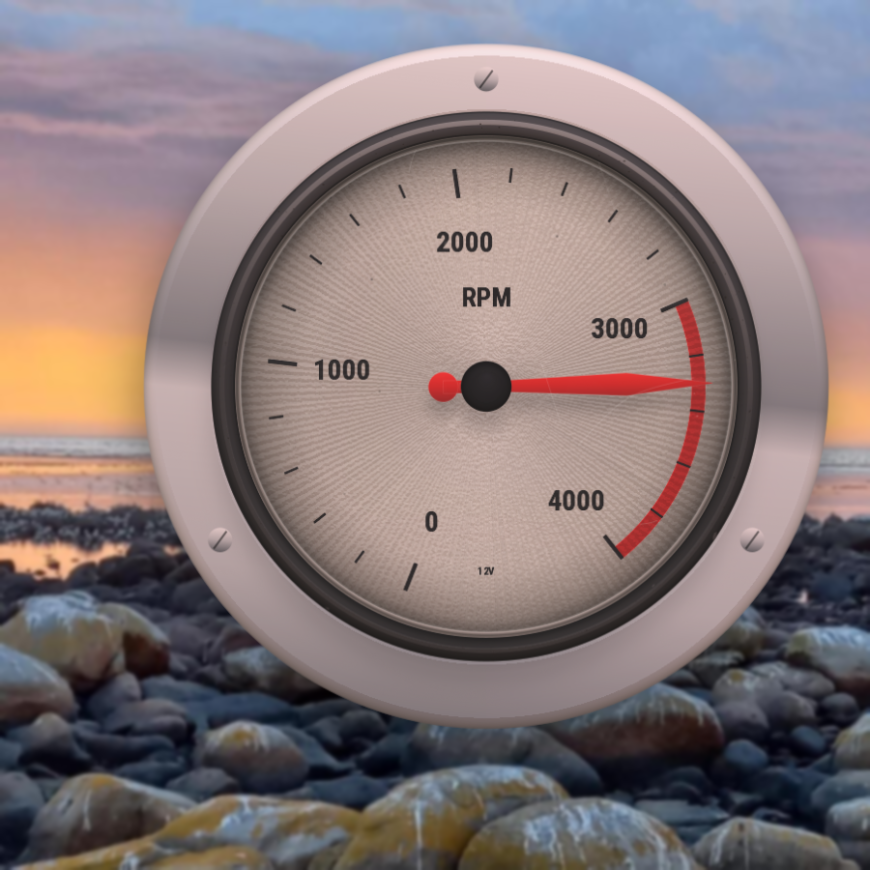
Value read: 3300 rpm
